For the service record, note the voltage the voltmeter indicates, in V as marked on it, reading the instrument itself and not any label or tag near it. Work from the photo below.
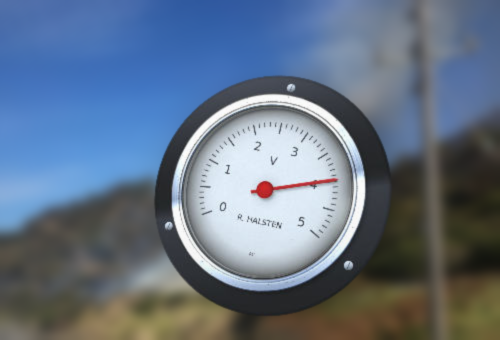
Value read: 4 V
